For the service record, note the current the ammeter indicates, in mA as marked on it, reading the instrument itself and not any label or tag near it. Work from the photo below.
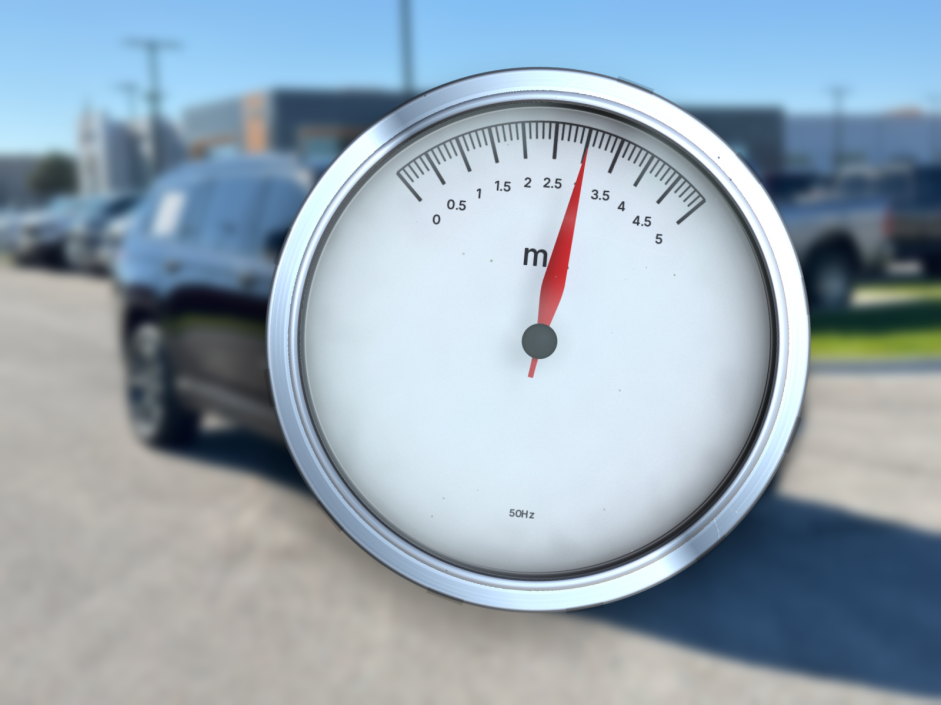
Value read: 3 mA
